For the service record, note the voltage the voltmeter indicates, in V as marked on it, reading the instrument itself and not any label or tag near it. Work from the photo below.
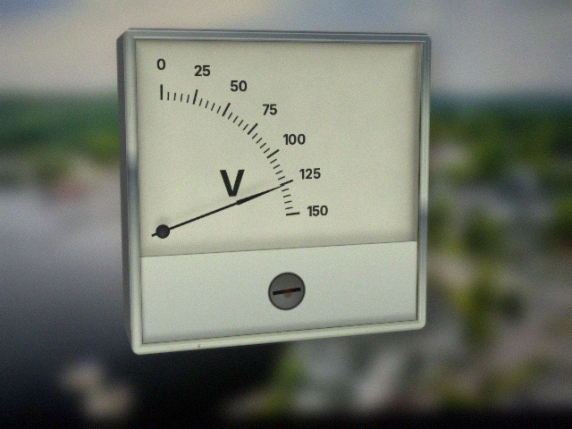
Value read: 125 V
